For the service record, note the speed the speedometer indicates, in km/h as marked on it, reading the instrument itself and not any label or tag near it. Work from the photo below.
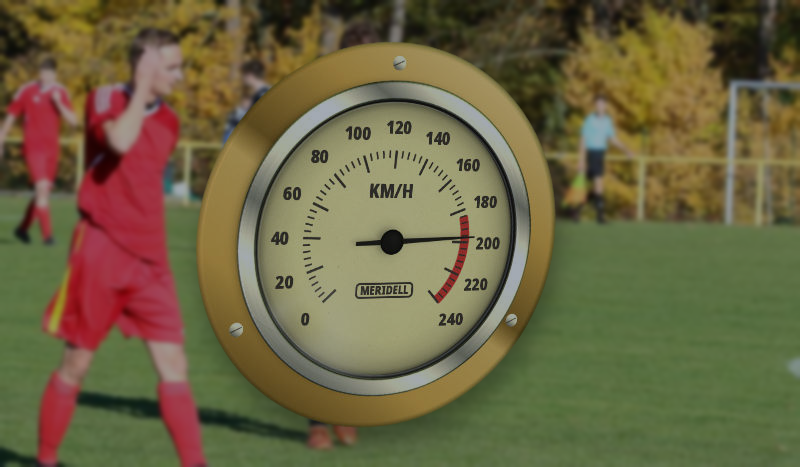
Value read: 196 km/h
